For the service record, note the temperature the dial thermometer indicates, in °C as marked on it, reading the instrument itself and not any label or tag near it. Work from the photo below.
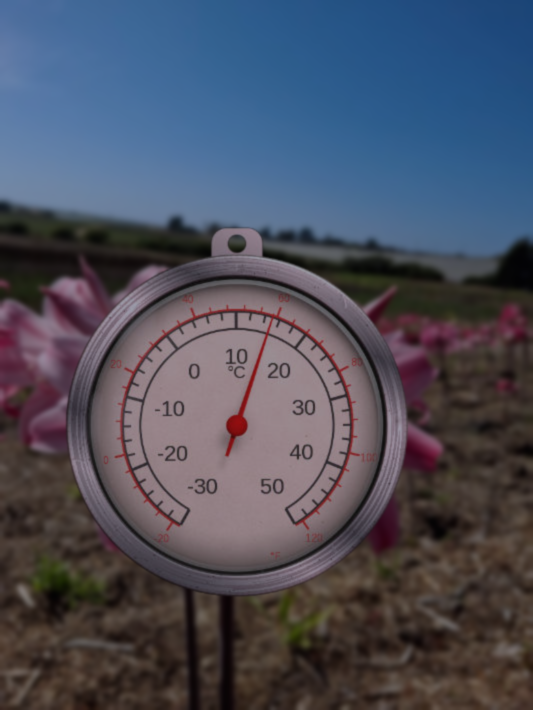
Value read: 15 °C
